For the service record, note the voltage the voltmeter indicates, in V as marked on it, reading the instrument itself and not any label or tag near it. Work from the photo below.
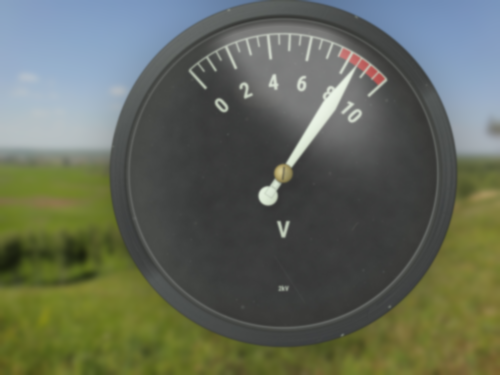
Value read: 8.5 V
